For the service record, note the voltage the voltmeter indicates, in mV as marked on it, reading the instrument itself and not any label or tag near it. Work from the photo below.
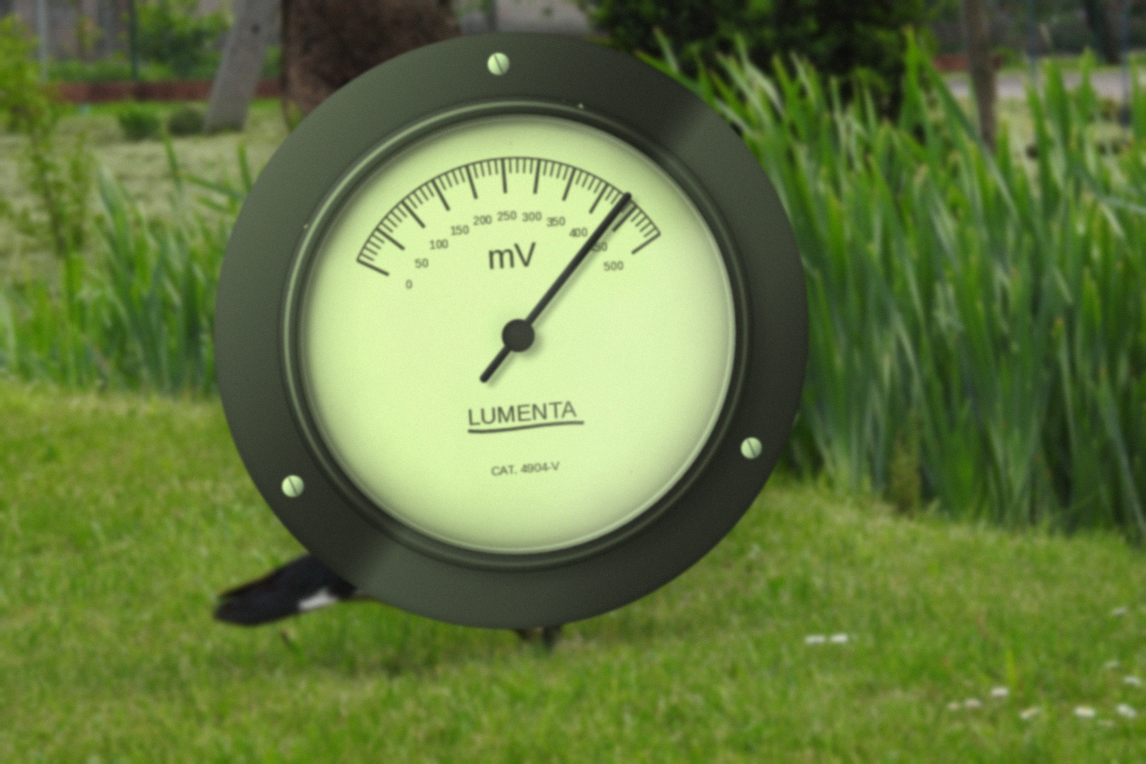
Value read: 430 mV
